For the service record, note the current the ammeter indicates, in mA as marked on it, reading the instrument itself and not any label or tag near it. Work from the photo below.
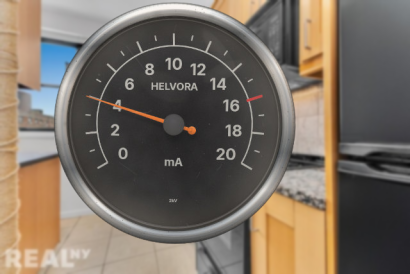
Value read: 4 mA
